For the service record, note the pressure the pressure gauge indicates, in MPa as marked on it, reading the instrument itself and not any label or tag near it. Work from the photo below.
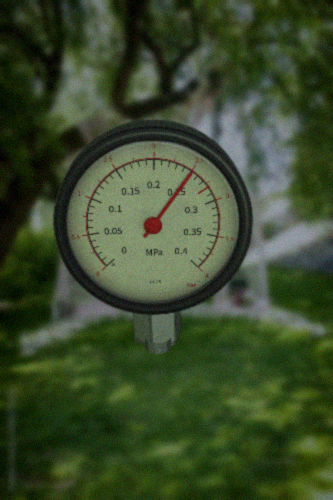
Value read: 0.25 MPa
